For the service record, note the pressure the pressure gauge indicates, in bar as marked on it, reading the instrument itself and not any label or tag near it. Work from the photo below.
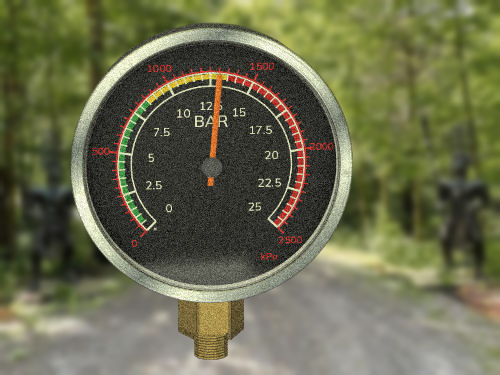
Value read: 13 bar
